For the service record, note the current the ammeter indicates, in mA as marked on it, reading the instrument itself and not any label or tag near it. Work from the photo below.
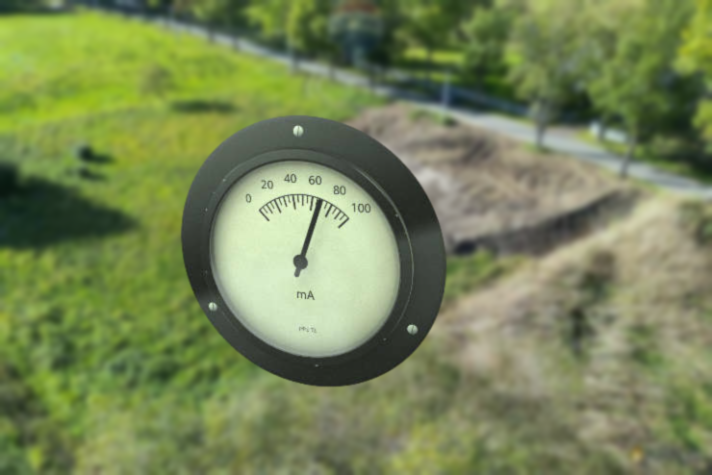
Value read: 70 mA
